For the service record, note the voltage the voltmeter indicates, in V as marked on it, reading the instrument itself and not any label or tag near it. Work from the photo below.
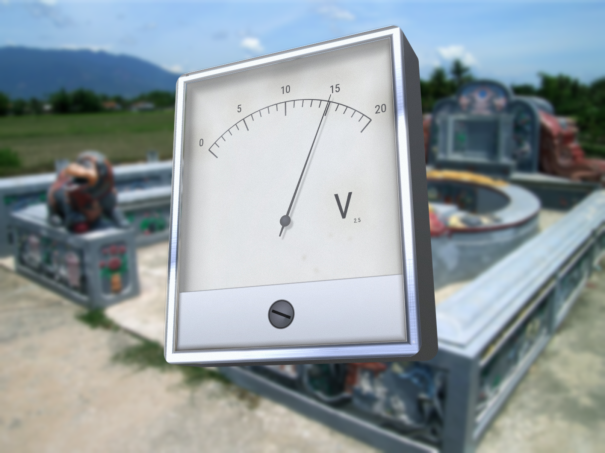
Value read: 15 V
